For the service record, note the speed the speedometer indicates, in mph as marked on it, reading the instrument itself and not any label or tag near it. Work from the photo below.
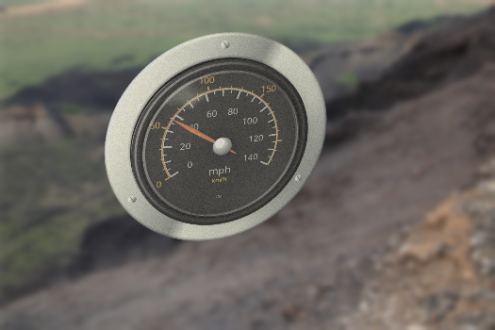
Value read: 37.5 mph
